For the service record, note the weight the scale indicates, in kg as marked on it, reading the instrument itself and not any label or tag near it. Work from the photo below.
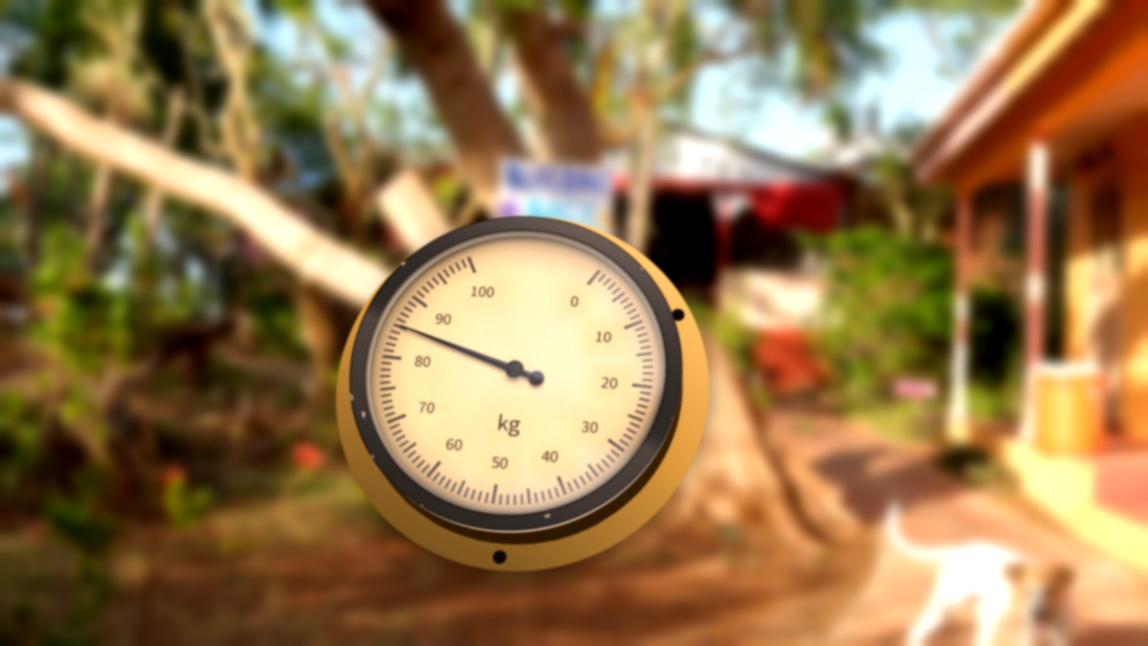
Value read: 85 kg
